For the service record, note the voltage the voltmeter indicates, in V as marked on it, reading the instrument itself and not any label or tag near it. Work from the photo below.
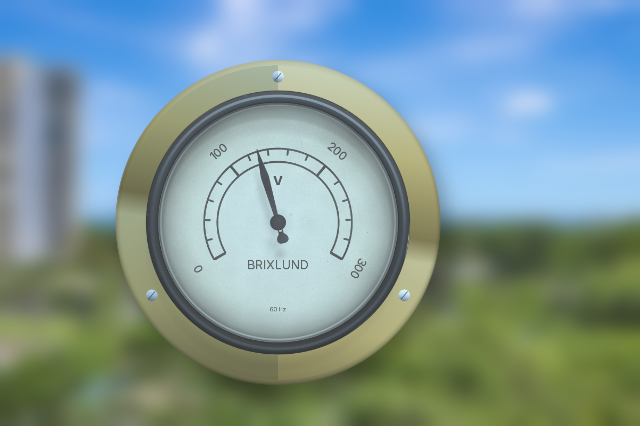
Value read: 130 V
